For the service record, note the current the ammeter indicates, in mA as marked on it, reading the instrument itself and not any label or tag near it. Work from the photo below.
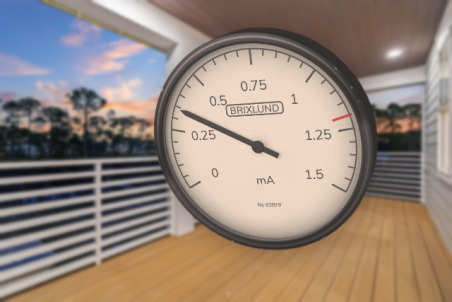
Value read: 0.35 mA
